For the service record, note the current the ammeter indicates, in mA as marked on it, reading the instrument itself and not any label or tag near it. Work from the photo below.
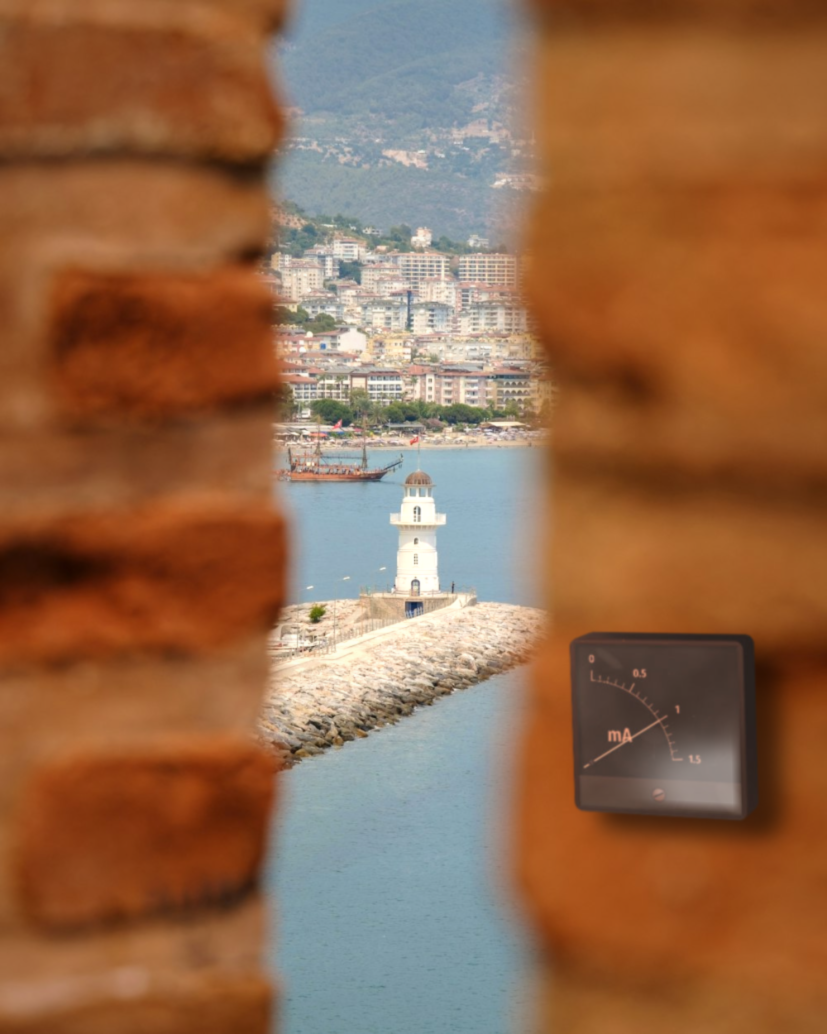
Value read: 1 mA
